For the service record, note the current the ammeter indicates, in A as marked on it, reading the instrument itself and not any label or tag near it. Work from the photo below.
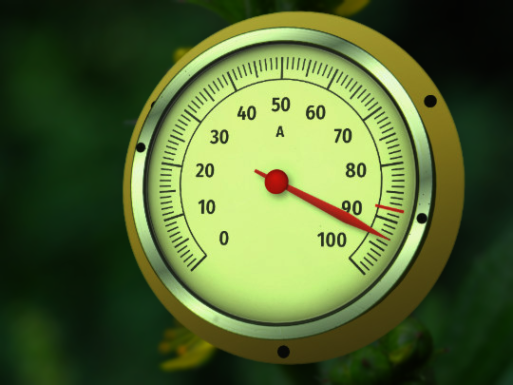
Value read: 93 A
